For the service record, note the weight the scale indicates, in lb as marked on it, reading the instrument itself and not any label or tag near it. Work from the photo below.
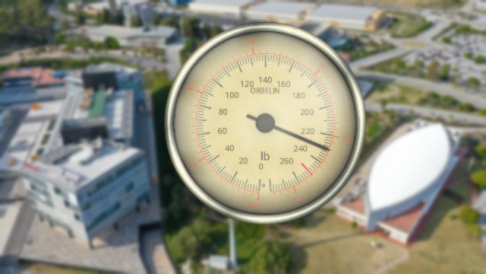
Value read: 230 lb
